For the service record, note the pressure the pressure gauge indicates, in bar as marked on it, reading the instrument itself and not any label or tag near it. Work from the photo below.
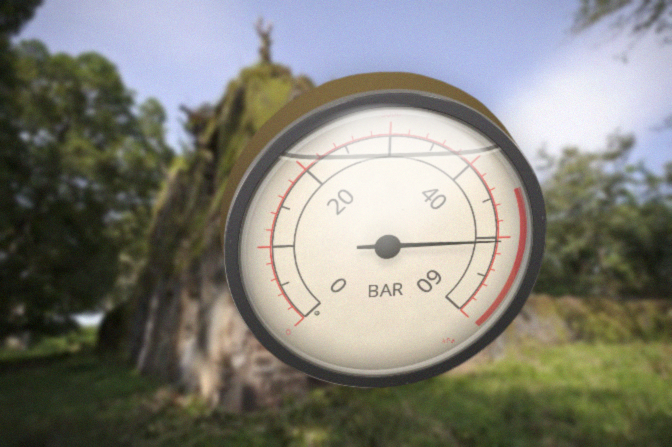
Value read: 50 bar
